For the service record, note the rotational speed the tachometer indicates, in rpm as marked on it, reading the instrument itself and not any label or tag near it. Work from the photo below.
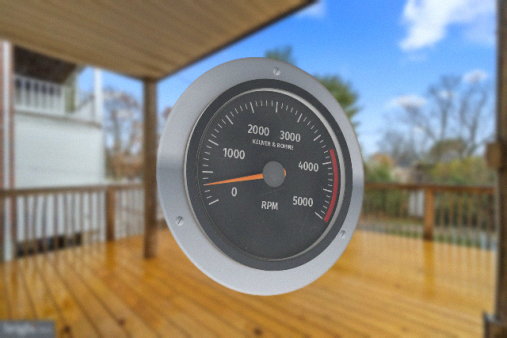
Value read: 300 rpm
